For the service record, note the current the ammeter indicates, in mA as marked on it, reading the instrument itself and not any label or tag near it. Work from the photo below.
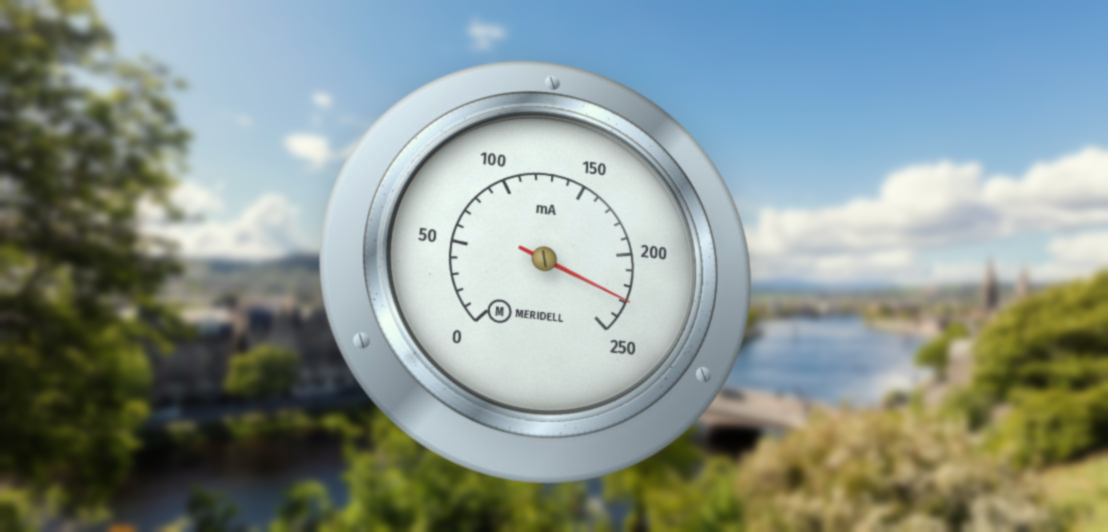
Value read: 230 mA
